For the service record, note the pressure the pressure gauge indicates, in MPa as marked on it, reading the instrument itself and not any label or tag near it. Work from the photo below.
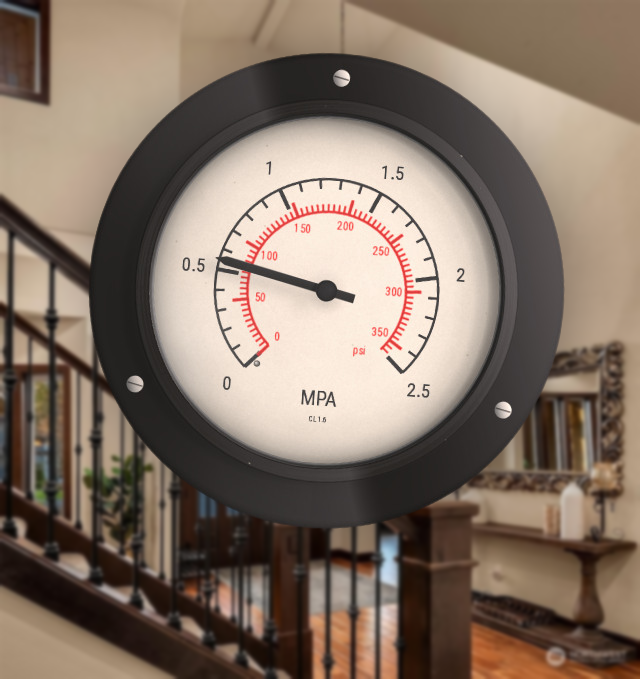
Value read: 0.55 MPa
